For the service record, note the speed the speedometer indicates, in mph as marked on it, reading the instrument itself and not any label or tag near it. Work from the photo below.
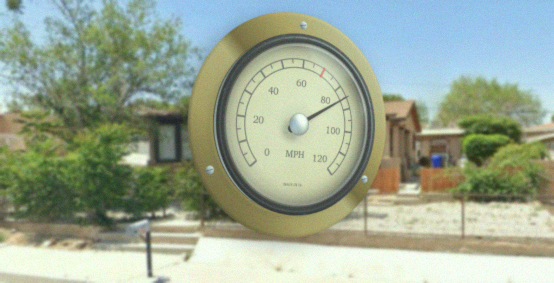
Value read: 85 mph
